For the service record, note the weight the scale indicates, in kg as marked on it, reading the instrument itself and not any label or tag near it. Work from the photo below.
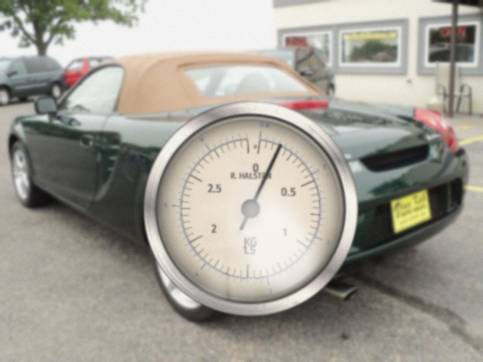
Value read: 0.15 kg
